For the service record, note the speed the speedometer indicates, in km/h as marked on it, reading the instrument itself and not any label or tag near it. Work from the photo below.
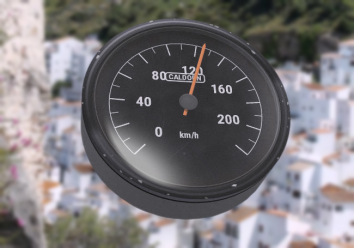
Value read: 125 km/h
